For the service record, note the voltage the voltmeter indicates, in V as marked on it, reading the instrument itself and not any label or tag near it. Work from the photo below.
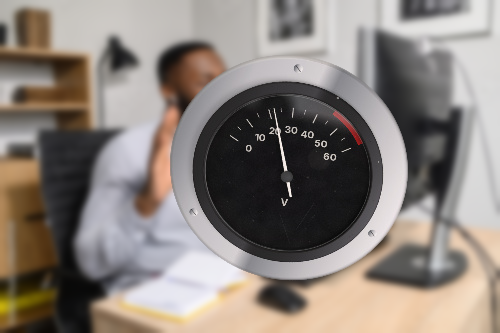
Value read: 22.5 V
